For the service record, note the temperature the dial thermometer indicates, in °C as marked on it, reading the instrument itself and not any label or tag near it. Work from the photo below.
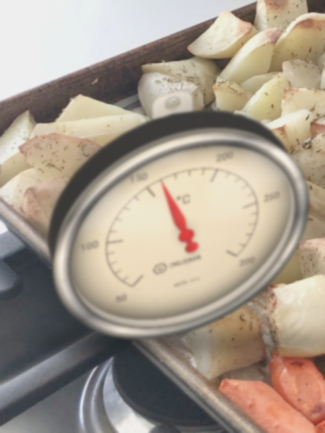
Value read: 160 °C
